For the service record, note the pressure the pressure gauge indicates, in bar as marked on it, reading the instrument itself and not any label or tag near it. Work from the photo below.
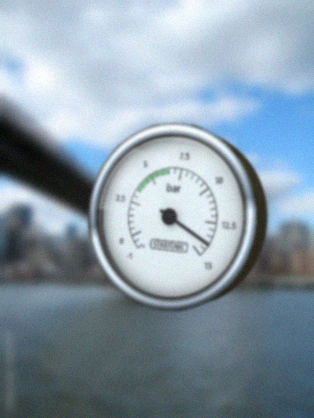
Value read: 14 bar
